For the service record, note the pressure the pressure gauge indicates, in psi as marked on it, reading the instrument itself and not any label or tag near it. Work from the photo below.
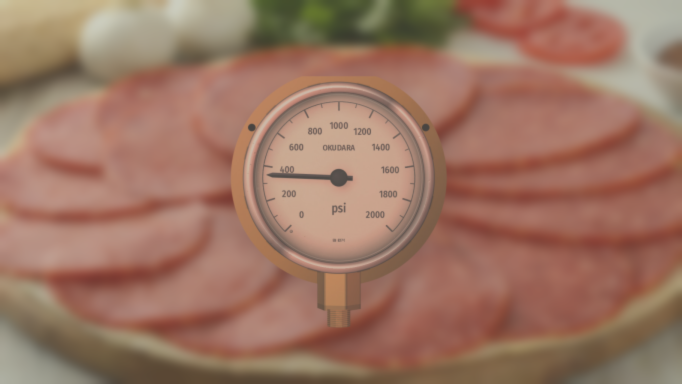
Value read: 350 psi
